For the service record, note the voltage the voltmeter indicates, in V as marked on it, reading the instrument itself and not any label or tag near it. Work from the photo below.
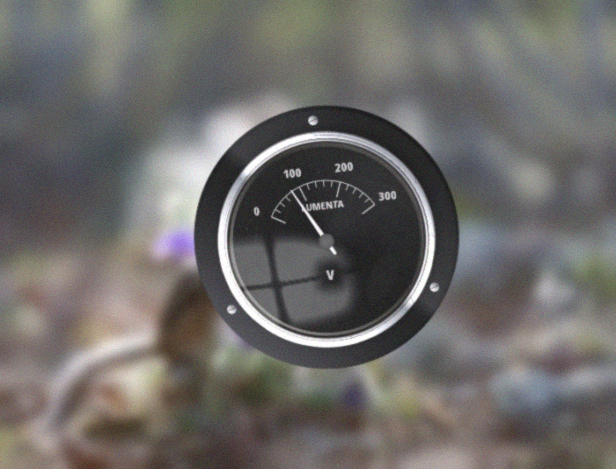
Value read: 80 V
